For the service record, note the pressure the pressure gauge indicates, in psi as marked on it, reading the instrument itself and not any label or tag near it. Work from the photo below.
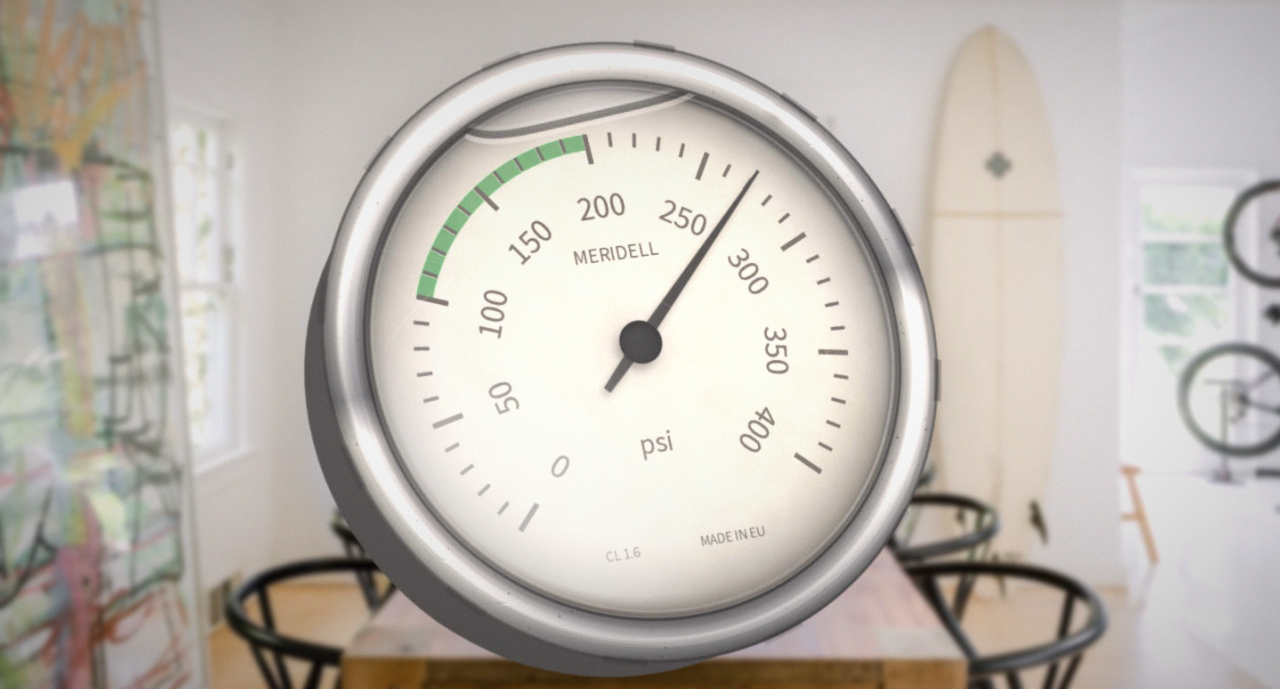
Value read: 270 psi
